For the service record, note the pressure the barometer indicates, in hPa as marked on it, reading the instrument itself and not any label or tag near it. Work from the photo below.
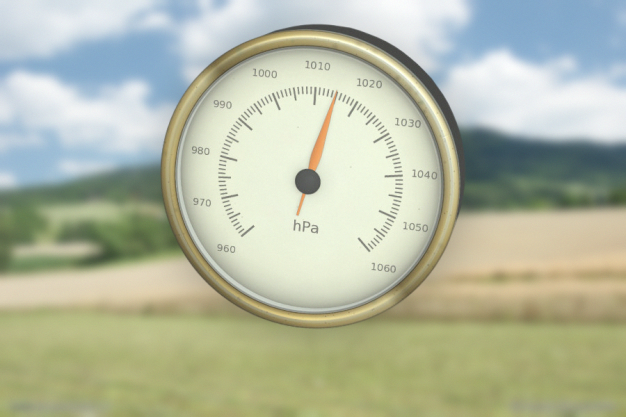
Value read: 1015 hPa
